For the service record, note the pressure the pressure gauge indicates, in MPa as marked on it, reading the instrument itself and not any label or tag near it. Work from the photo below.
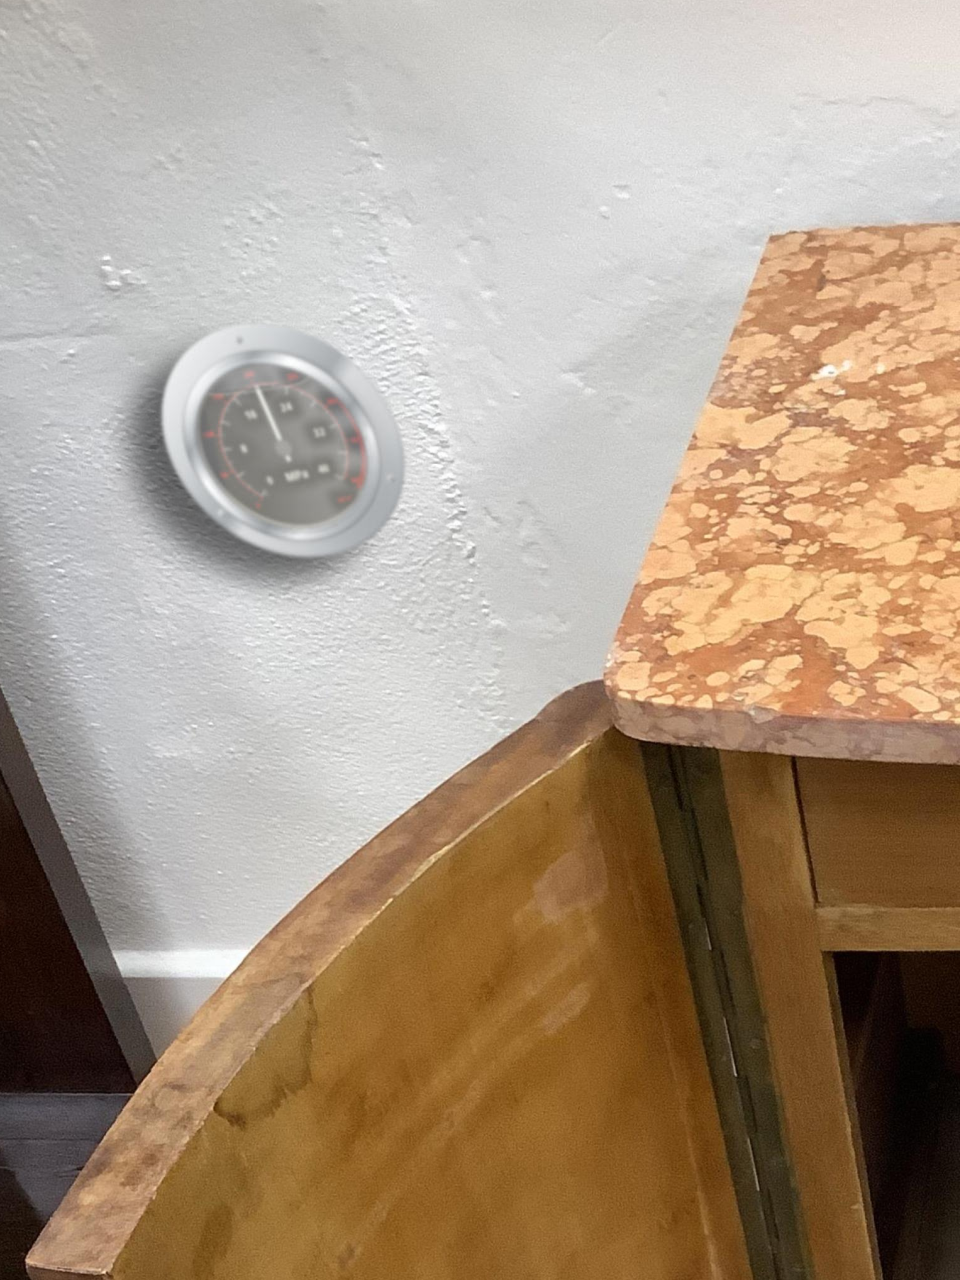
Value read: 20 MPa
